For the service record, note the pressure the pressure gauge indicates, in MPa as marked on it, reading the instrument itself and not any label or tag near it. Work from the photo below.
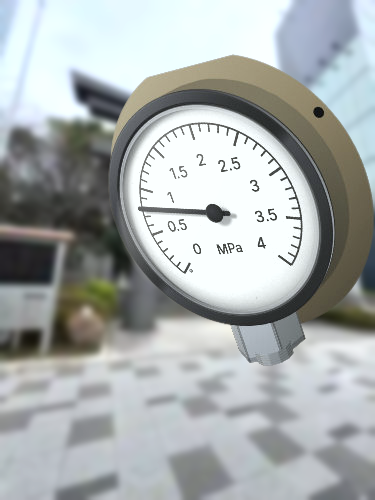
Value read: 0.8 MPa
